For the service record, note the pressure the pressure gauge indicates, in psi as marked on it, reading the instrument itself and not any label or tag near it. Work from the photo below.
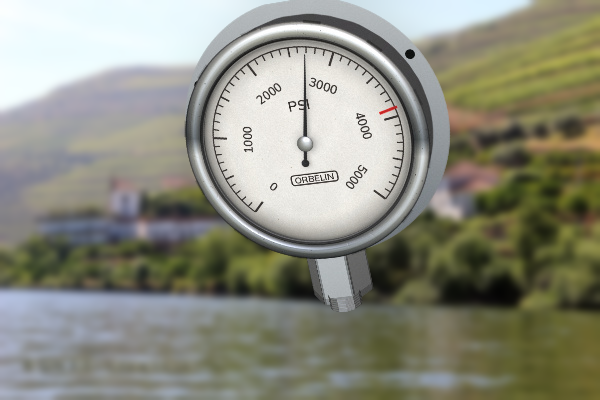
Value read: 2700 psi
